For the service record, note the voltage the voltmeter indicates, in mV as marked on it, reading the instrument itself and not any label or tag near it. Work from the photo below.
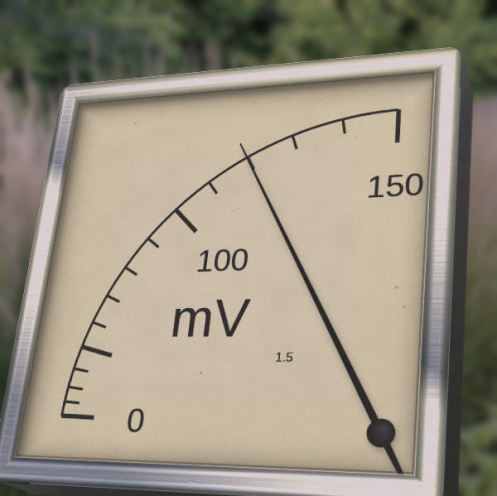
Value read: 120 mV
